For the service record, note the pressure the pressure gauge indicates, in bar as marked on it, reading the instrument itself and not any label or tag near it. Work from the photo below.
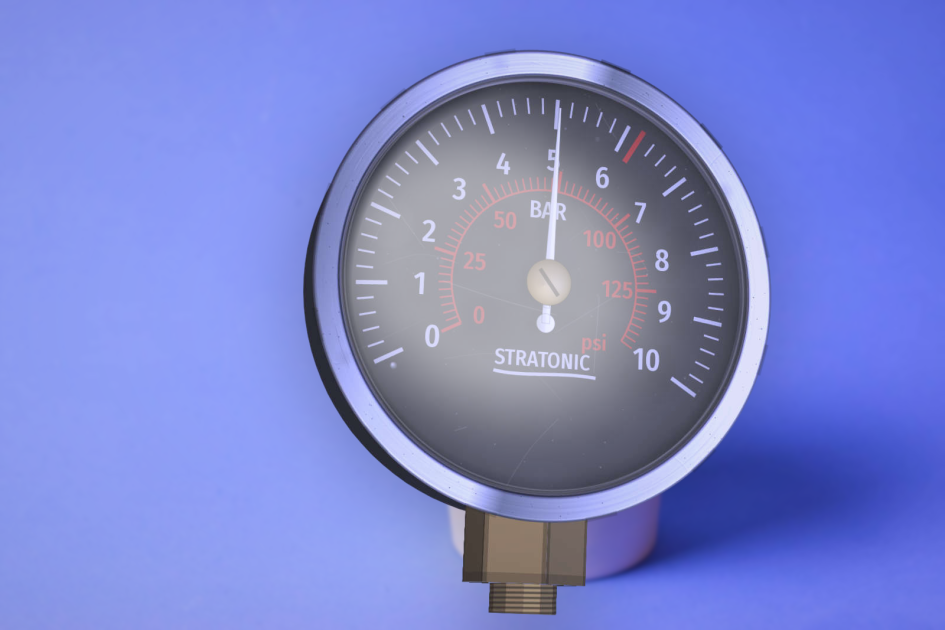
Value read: 5 bar
